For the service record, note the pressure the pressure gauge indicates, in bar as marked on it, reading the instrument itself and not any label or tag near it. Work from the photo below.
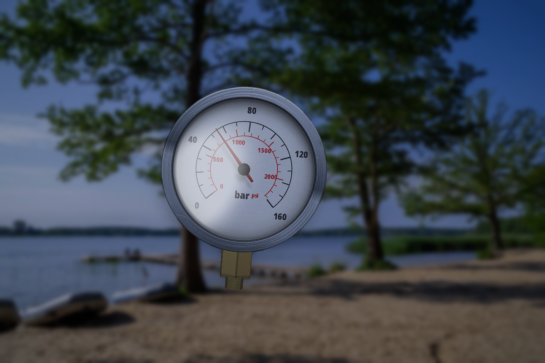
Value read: 55 bar
